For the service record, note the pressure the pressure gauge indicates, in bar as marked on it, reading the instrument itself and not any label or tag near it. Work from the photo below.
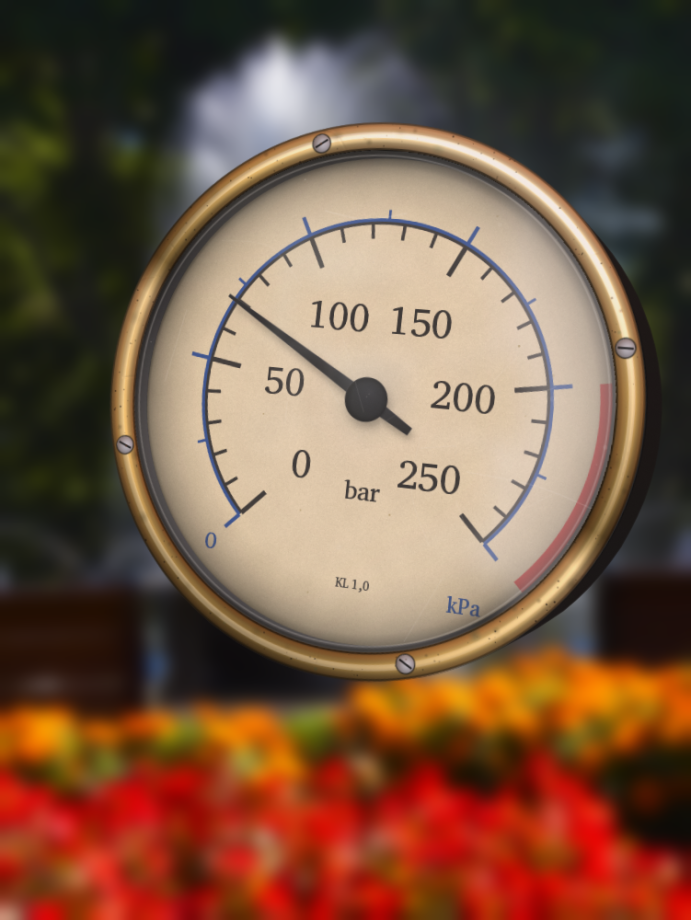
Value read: 70 bar
